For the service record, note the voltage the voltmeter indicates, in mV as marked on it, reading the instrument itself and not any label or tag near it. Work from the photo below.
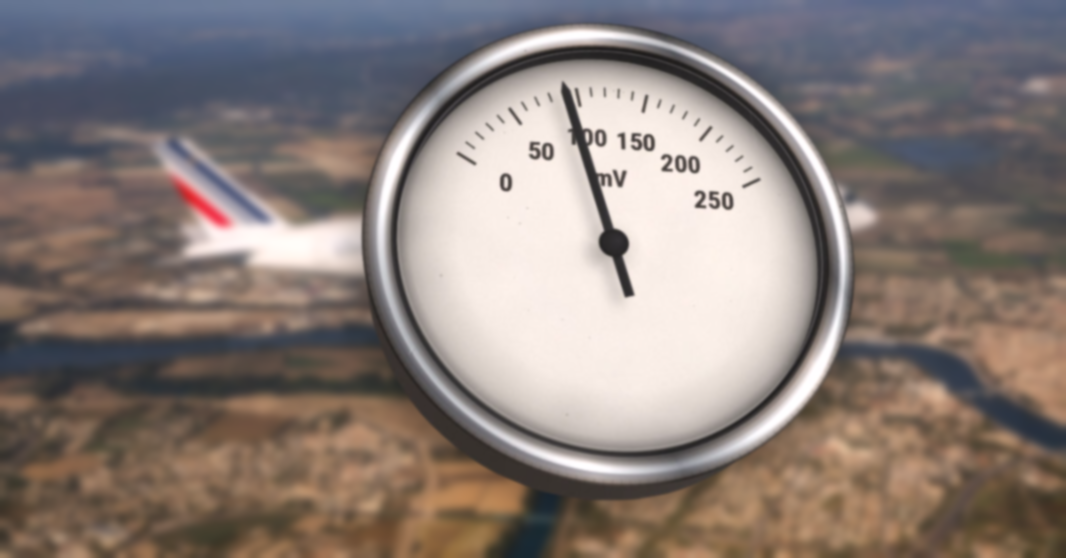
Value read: 90 mV
